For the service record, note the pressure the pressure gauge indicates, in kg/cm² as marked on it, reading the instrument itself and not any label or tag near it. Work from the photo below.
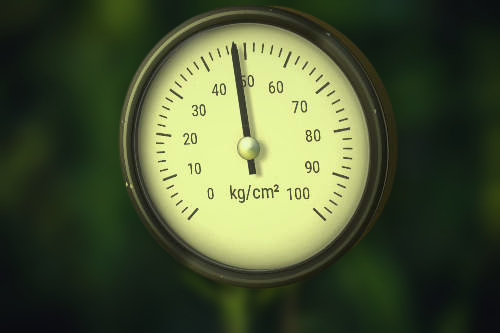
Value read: 48 kg/cm²
